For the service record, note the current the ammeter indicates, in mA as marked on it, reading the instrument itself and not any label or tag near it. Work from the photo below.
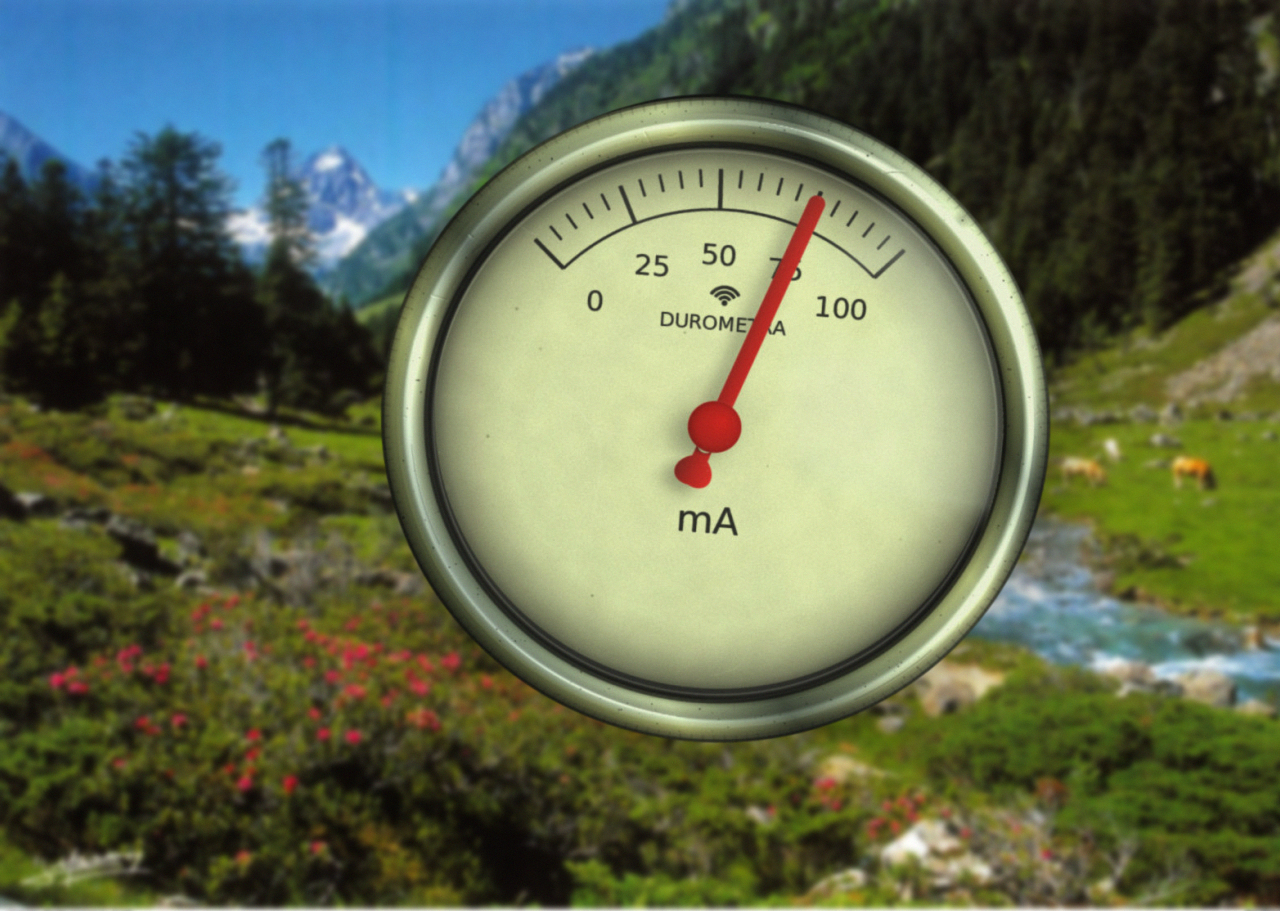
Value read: 75 mA
